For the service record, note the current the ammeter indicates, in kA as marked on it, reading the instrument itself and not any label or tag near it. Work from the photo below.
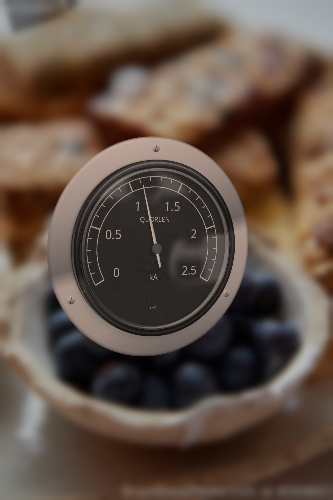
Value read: 1.1 kA
